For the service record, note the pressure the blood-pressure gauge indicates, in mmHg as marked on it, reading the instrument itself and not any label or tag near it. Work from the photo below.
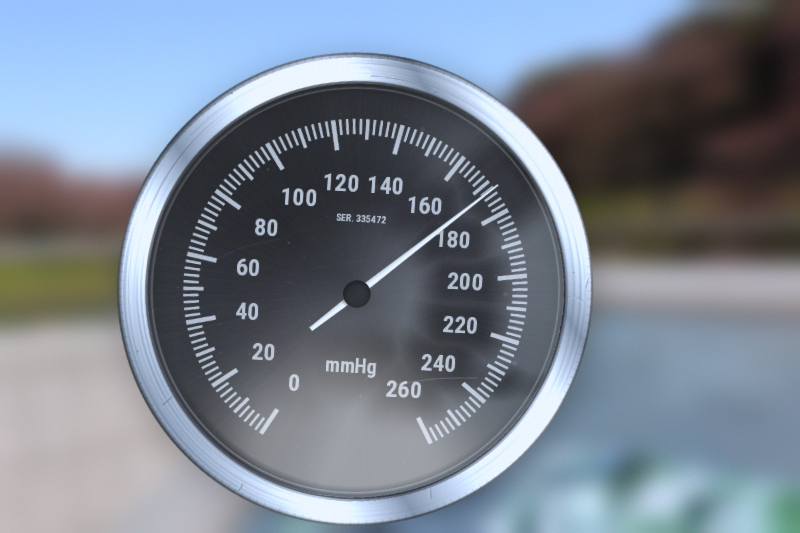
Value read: 172 mmHg
